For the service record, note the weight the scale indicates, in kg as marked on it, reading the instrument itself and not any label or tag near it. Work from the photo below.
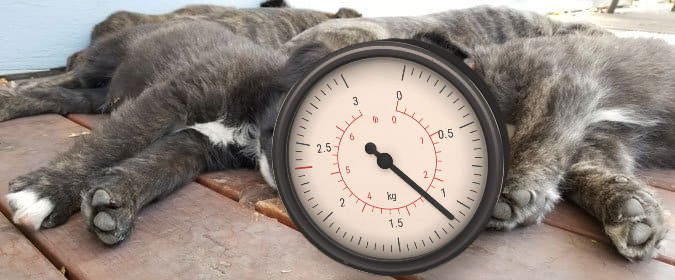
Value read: 1.1 kg
